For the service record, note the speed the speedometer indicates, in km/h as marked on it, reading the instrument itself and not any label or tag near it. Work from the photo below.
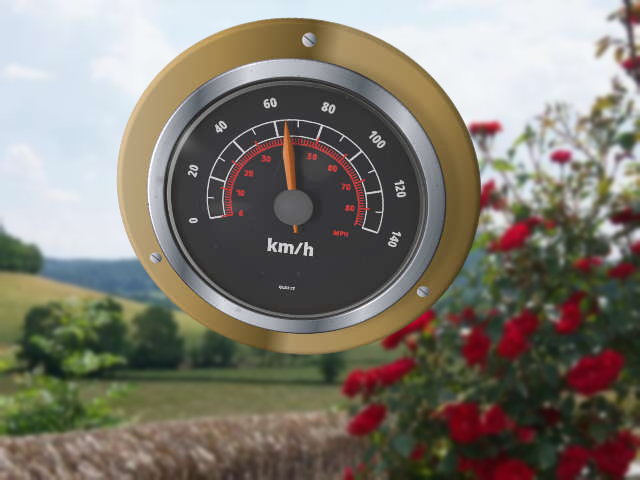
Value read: 65 km/h
